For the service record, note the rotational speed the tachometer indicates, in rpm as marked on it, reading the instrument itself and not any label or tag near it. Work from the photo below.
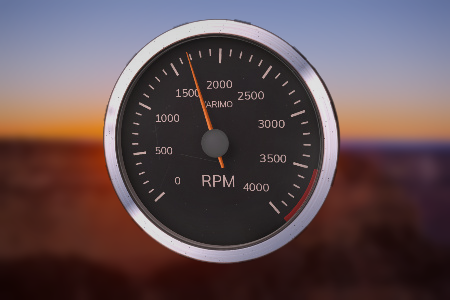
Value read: 1700 rpm
